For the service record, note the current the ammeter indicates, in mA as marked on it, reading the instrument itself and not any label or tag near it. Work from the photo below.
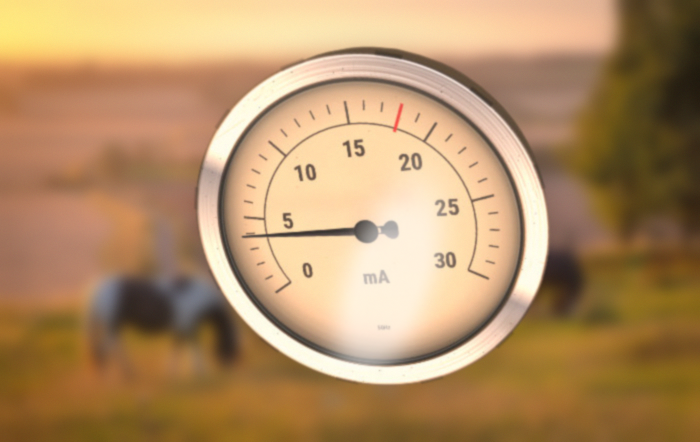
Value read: 4 mA
